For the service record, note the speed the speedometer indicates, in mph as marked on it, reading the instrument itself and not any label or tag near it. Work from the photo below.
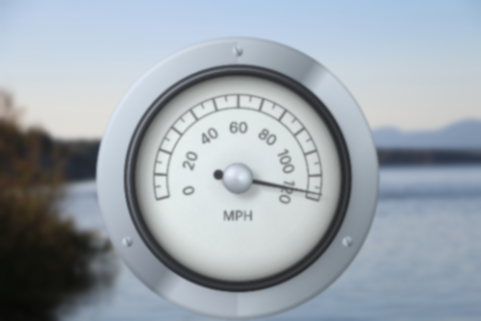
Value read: 117.5 mph
